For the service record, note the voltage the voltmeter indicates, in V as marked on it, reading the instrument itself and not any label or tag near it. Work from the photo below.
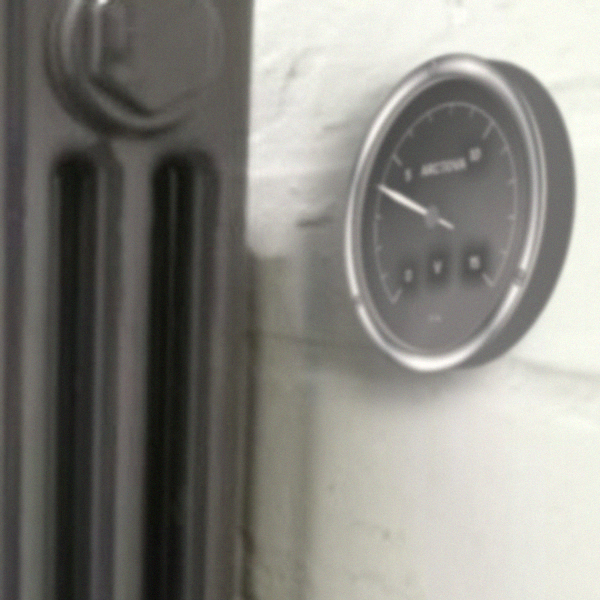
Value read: 4 V
